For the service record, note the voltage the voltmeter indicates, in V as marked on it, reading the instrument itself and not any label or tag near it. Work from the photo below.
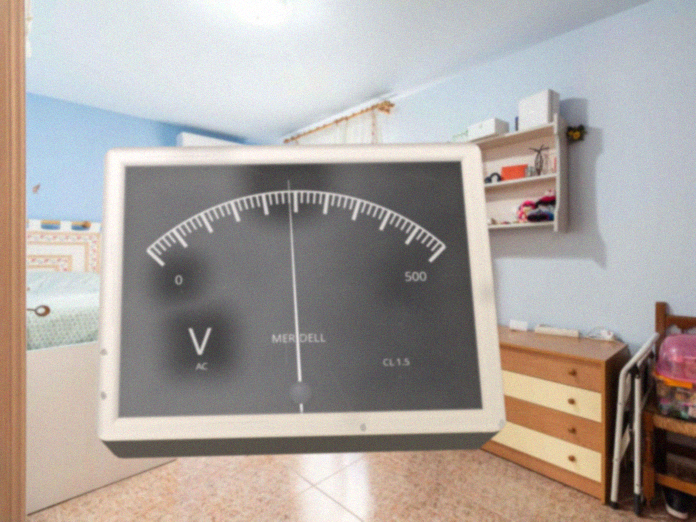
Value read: 240 V
